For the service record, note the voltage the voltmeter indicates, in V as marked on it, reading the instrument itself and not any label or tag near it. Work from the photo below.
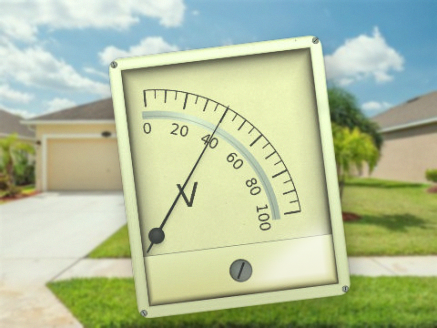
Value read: 40 V
